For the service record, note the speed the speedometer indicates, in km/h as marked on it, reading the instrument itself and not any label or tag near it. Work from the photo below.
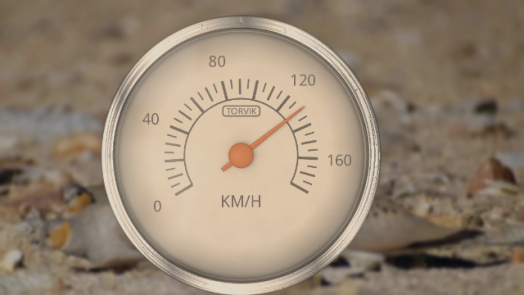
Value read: 130 km/h
